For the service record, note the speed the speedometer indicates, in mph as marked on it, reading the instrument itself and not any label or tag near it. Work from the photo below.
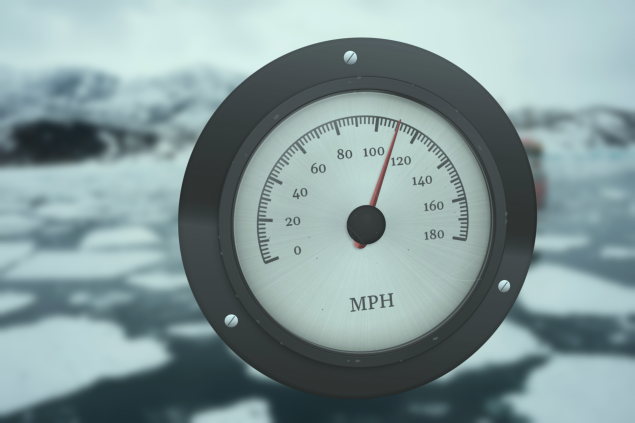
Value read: 110 mph
